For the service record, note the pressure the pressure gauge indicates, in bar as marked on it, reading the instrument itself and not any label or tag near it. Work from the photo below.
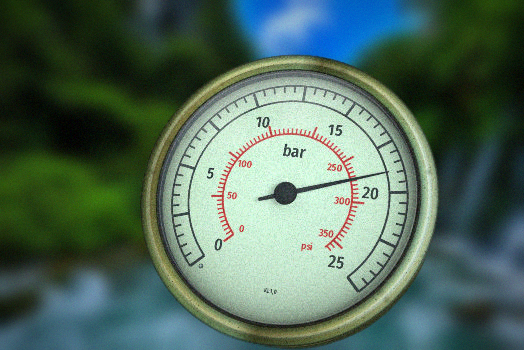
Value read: 19 bar
